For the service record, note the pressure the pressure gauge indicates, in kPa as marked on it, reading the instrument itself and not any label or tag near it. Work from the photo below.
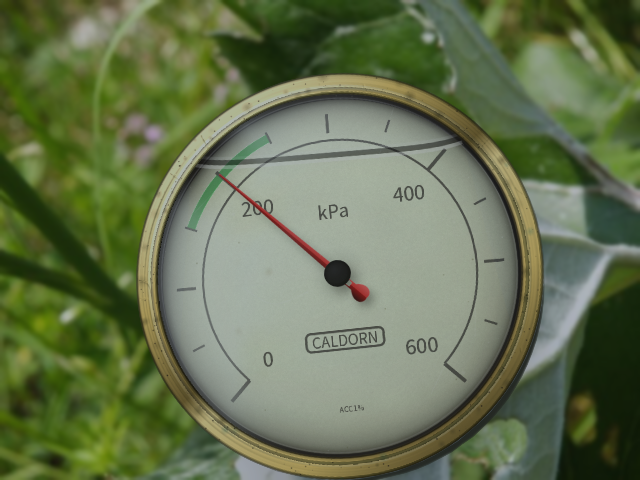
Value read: 200 kPa
